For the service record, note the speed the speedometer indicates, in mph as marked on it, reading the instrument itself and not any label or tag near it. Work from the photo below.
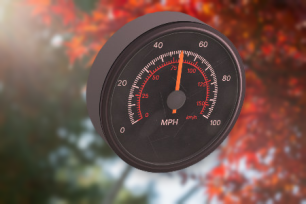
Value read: 50 mph
